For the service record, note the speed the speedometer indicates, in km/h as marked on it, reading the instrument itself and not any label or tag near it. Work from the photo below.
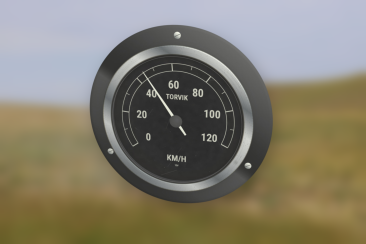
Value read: 45 km/h
